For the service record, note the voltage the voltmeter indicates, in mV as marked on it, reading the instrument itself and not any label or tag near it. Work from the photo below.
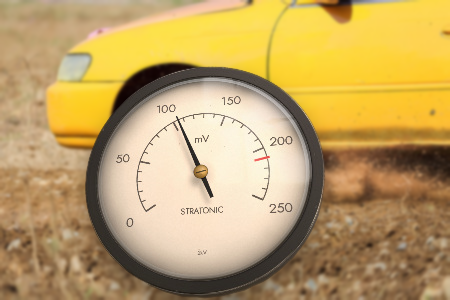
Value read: 105 mV
